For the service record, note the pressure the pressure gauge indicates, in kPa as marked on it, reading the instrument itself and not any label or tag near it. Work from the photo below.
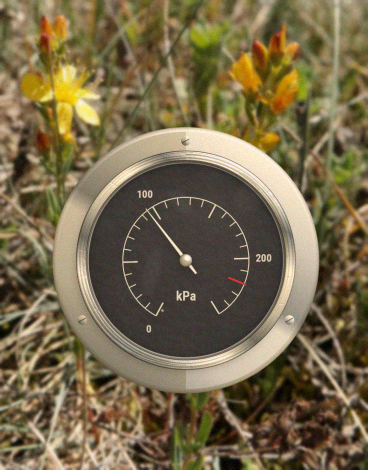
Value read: 95 kPa
